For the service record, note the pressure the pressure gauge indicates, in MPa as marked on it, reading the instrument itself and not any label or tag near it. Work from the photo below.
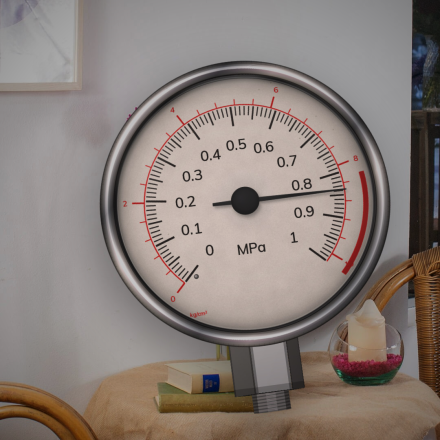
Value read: 0.84 MPa
